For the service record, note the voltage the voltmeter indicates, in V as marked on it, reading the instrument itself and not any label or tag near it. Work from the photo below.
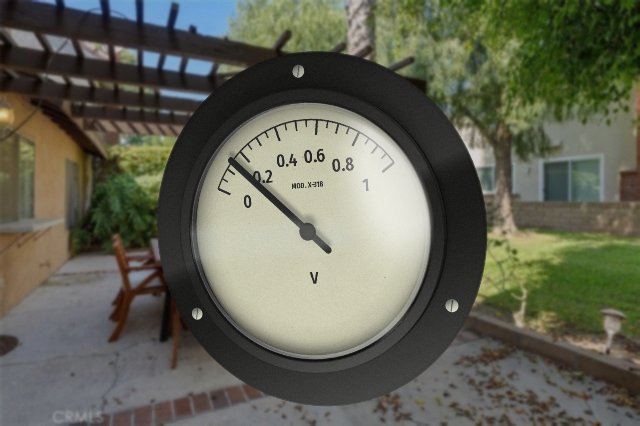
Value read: 0.15 V
